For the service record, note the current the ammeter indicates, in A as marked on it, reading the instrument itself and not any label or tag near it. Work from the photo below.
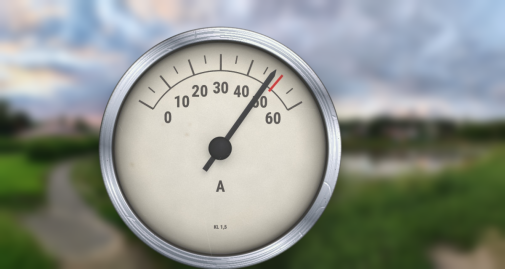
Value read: 47.5 A
